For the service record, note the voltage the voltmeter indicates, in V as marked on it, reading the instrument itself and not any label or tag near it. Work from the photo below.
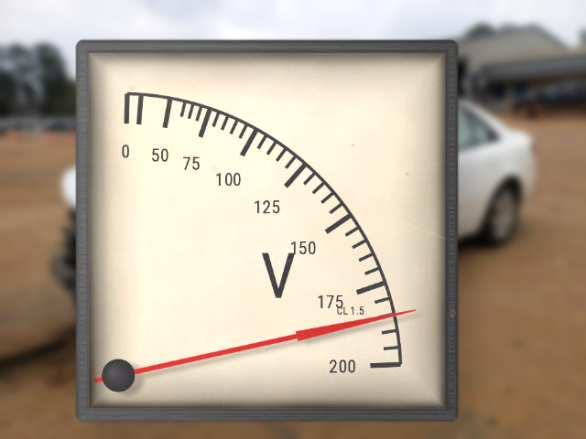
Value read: 185 V
